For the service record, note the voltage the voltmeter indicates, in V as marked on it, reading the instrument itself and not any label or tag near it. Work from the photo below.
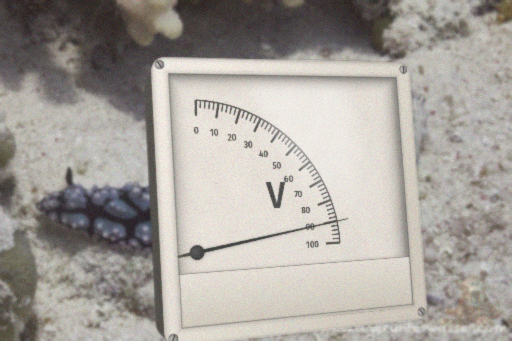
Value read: 90 V
